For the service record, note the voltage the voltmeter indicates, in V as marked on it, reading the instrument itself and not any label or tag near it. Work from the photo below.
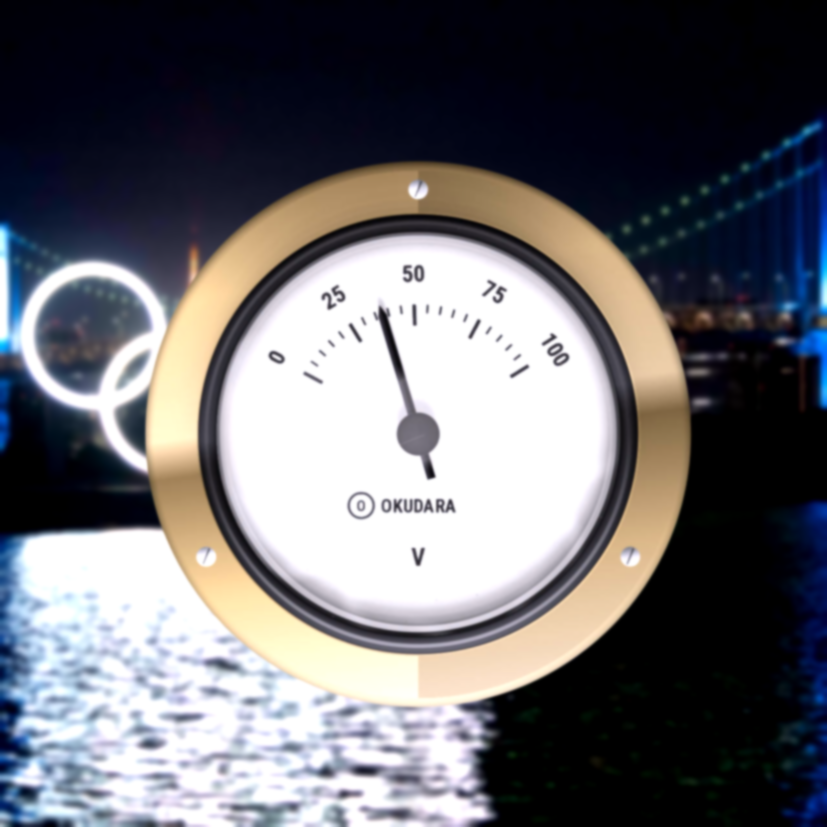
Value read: 37.5 V
